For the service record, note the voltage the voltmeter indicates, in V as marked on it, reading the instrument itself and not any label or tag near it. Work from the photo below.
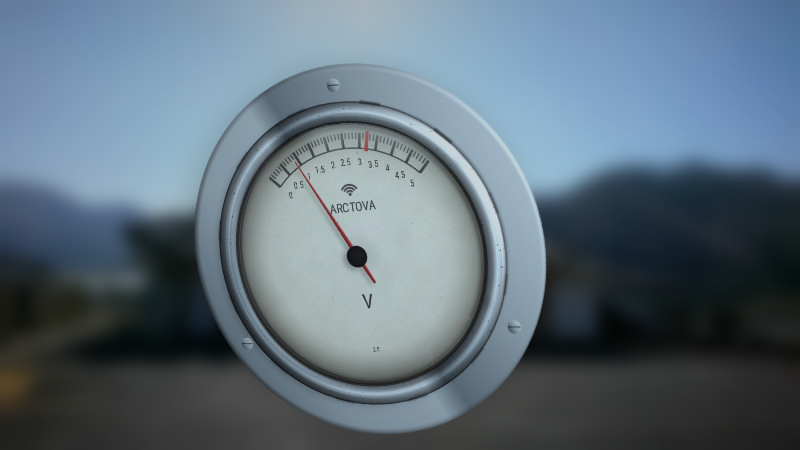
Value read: 1 V
